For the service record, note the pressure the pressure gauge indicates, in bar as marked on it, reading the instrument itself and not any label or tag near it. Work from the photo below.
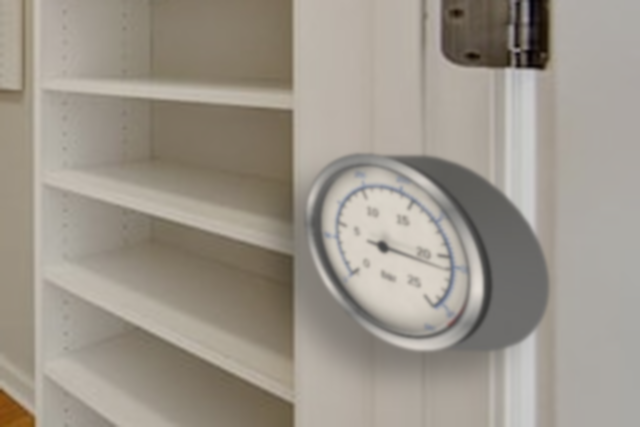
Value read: 21 bar
